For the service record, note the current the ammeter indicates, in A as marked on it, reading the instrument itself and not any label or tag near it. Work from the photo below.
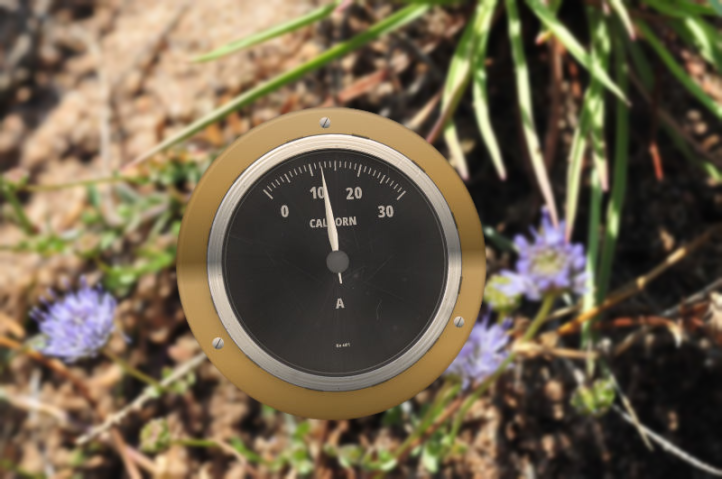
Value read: 12 A
